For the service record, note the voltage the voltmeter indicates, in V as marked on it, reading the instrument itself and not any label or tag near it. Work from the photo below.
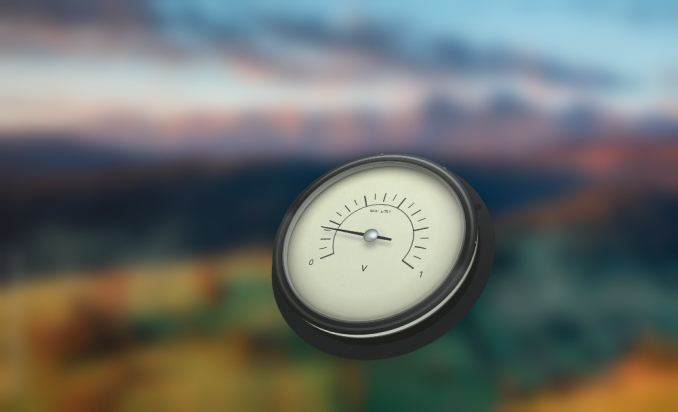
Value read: 0.15 V
